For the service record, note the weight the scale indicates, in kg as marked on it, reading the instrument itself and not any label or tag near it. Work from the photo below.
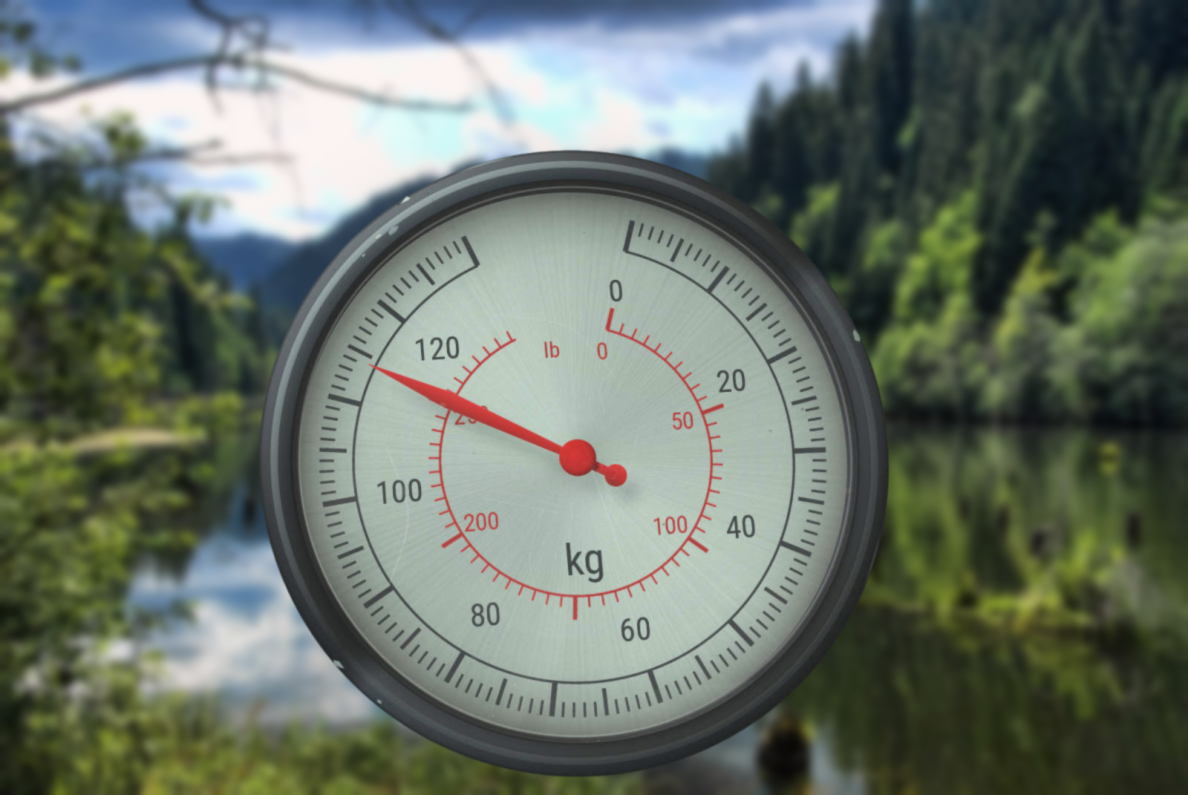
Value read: 114 kg
